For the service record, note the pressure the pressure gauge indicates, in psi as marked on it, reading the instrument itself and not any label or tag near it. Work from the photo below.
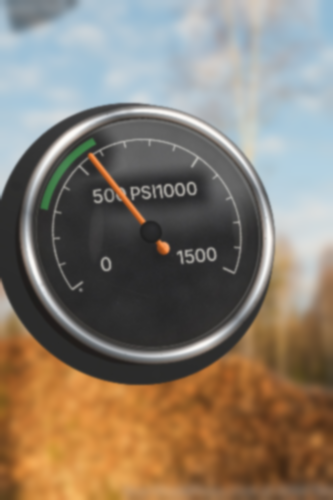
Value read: 550 psi
